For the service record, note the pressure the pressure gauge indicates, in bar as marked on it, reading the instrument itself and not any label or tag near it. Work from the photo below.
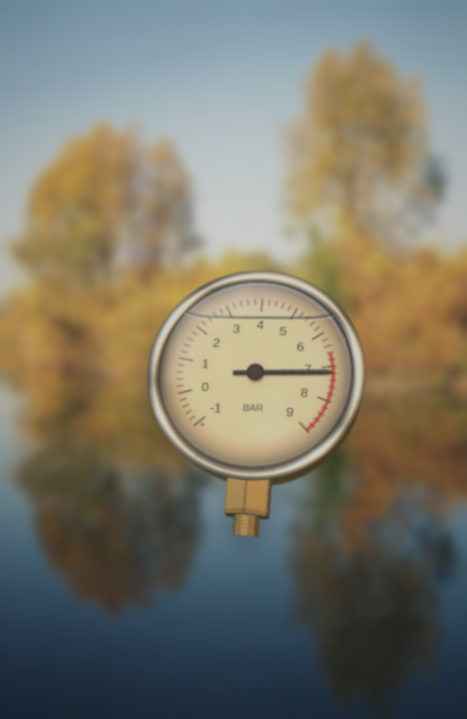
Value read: 7.2 bar
